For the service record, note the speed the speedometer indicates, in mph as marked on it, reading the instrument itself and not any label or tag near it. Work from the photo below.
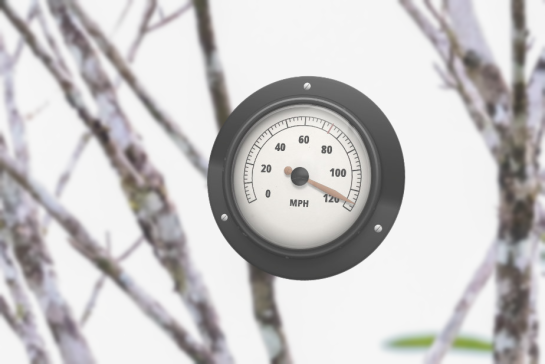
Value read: 116 mph
